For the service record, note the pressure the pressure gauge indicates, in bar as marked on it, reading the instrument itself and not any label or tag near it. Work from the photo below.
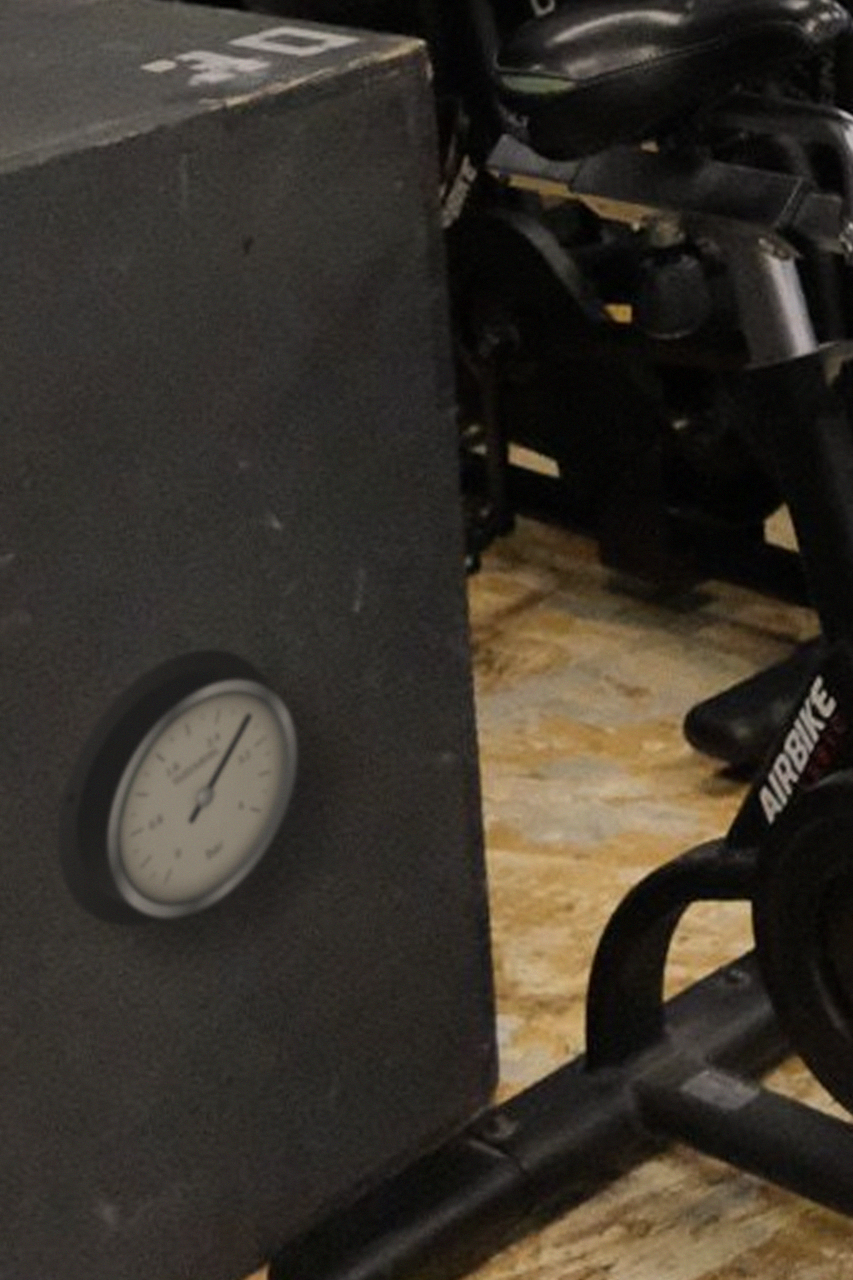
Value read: 2.8 bar
